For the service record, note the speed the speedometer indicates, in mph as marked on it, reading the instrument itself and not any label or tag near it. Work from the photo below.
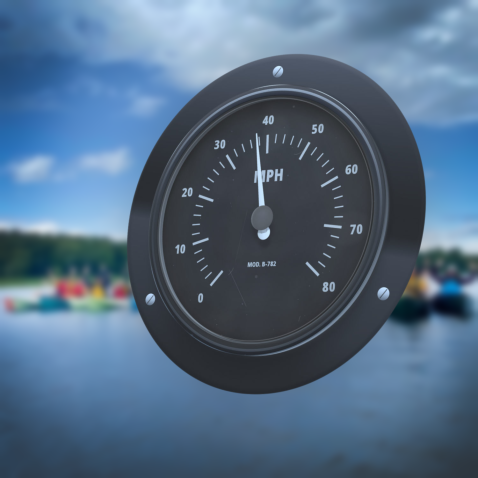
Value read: 38 mph
